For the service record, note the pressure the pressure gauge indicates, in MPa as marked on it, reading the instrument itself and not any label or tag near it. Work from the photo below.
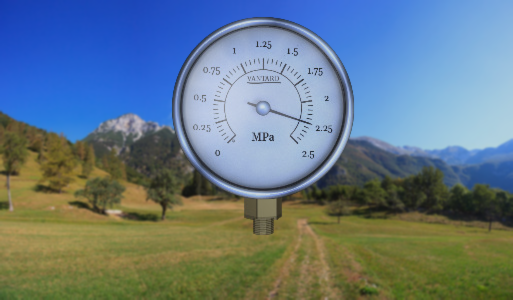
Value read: 2.25 MPa
